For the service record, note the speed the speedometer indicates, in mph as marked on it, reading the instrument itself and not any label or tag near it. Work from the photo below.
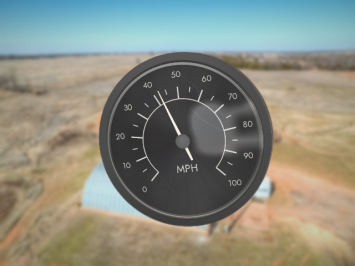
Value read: 42.5 mph
